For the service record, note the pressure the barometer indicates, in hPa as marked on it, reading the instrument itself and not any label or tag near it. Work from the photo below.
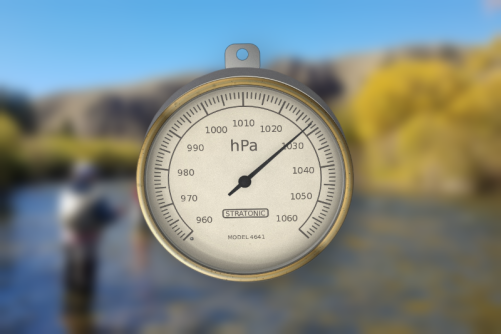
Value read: 1028 hPa
